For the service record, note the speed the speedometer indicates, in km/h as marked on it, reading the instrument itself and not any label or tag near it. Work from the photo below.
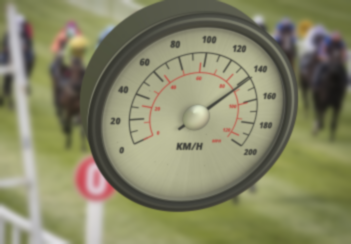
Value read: 140 km/h
